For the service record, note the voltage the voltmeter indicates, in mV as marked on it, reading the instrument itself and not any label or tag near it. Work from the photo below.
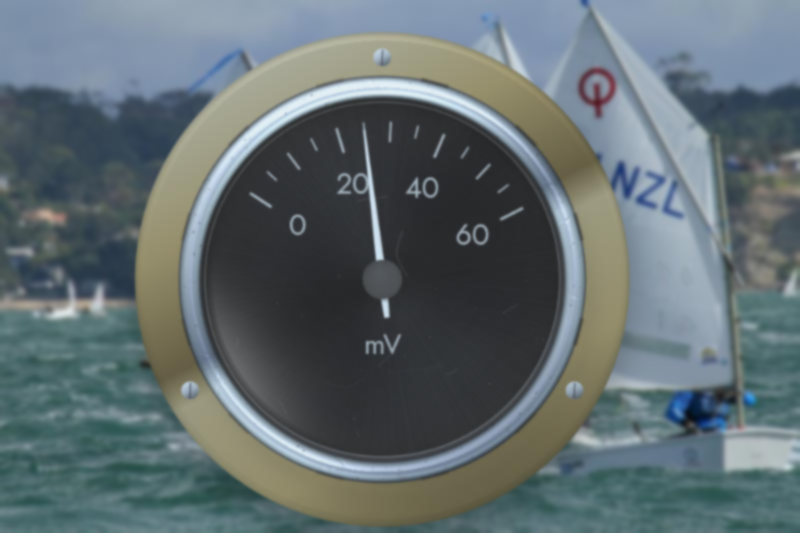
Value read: 25 mV
